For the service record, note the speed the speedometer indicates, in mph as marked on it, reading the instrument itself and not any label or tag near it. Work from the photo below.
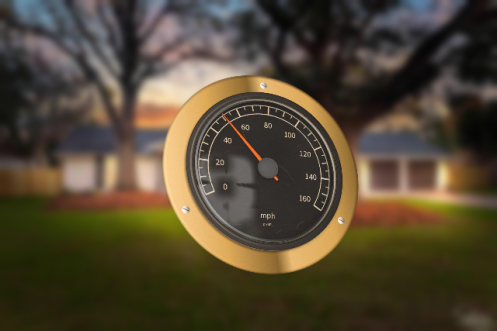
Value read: 50 mph
